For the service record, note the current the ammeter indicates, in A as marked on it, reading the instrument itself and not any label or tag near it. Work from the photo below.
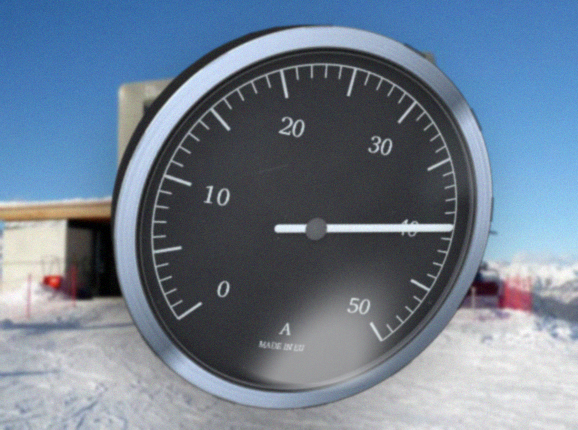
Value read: 40 A
